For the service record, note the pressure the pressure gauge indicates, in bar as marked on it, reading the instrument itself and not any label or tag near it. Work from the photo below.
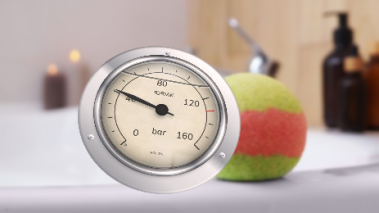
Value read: 40 bar
